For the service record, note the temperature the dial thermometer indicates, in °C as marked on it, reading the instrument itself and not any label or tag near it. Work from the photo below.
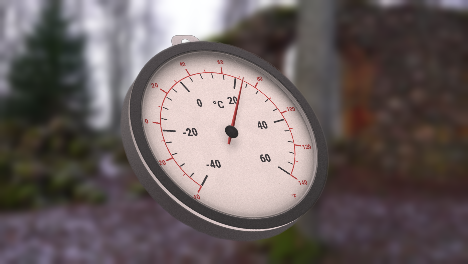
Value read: 22 °C
